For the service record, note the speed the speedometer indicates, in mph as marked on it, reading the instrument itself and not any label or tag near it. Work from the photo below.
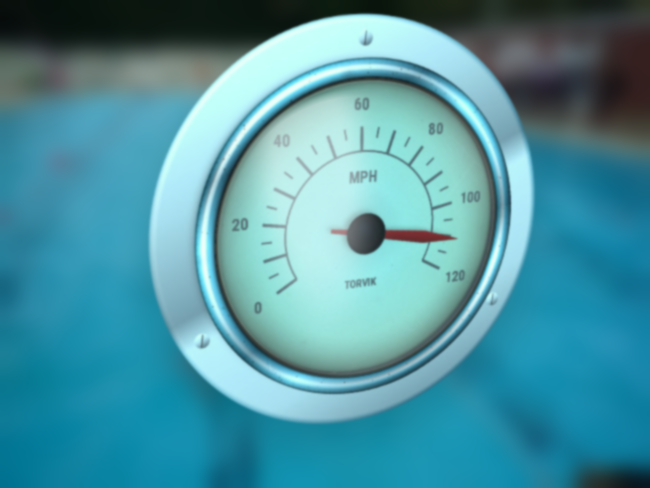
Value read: 110 mph
